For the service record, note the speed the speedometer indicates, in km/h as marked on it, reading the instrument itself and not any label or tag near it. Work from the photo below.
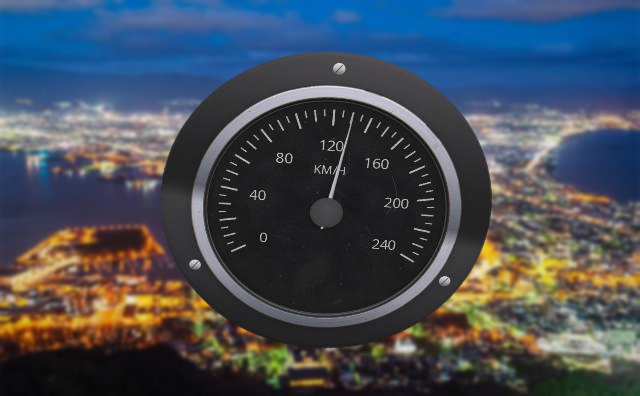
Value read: 130 km/h
